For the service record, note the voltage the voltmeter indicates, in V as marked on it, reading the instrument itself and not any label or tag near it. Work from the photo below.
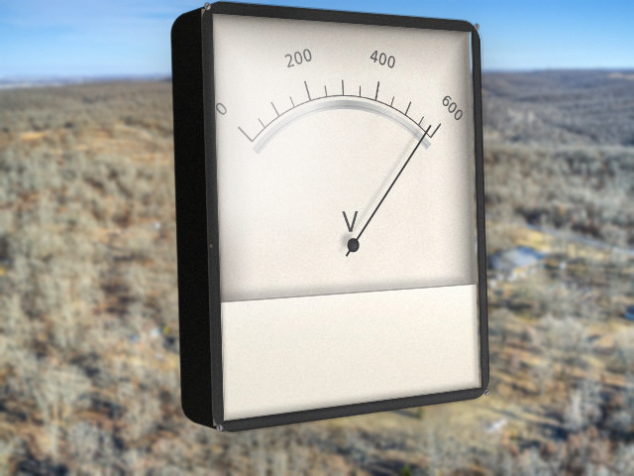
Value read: 575 V
